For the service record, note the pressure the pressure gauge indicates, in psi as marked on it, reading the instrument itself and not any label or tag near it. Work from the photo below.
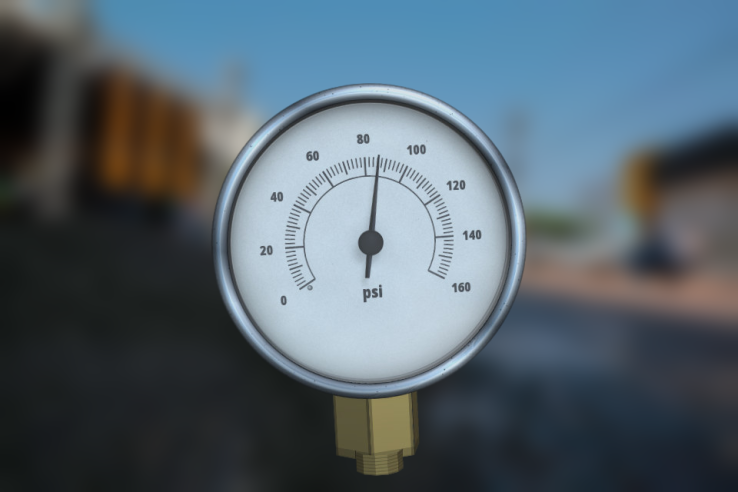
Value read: 86 psi
